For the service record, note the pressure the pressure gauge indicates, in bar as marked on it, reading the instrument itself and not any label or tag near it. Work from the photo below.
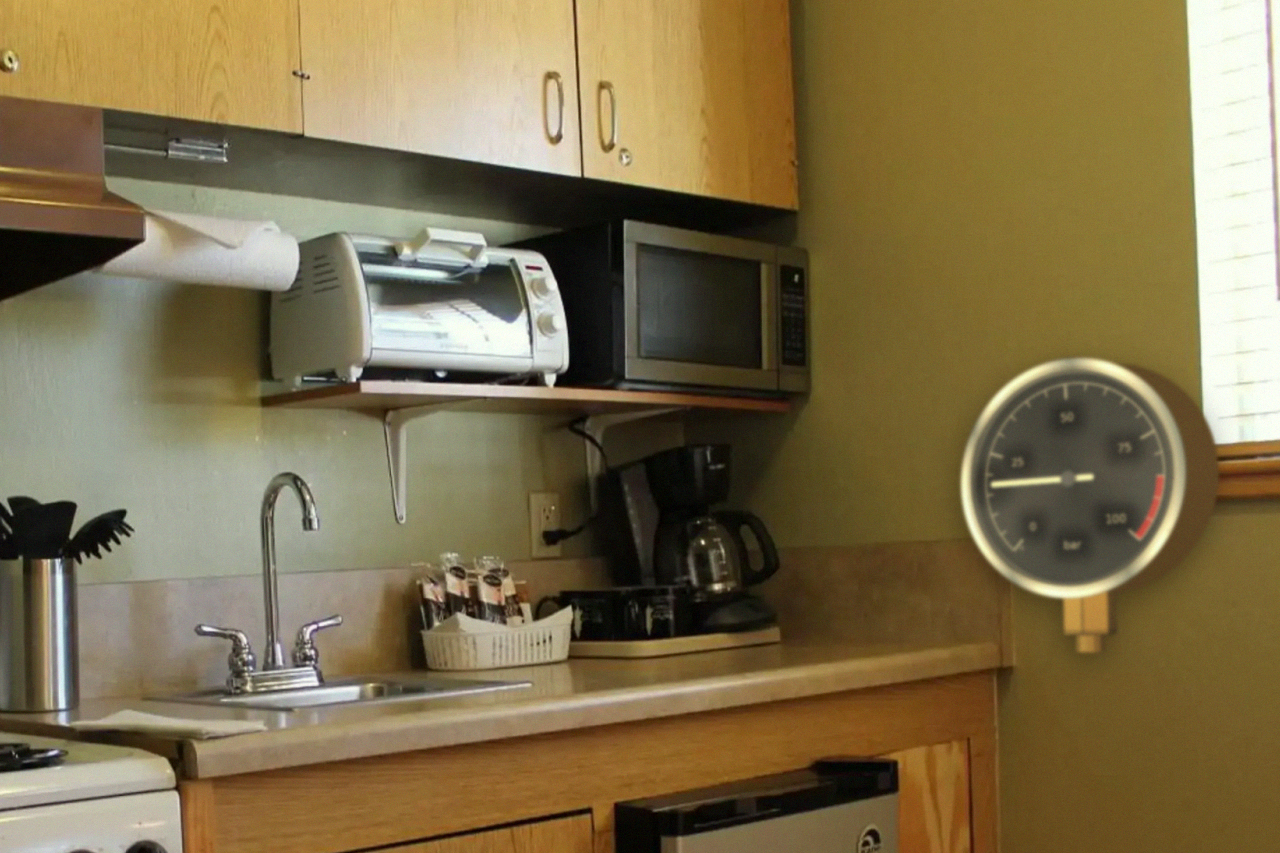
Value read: 17.5 bar
